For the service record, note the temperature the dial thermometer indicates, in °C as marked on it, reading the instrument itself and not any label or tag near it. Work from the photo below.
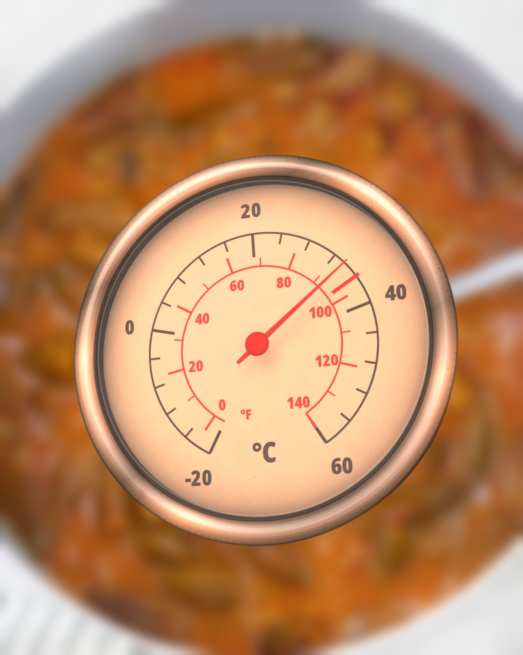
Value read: 34 °C
